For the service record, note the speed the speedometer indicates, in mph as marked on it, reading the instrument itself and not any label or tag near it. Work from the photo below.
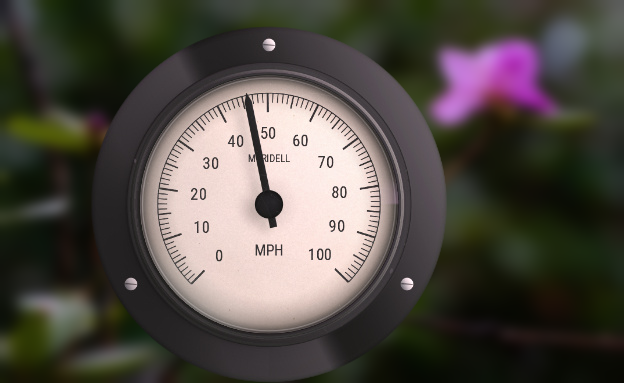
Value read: 46 mph
